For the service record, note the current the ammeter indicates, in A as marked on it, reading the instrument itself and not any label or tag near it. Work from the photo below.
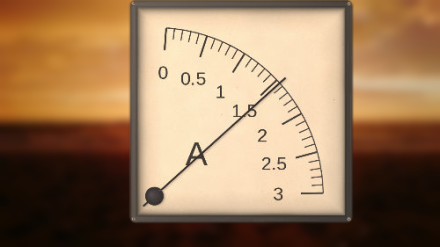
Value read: 1.55 A
